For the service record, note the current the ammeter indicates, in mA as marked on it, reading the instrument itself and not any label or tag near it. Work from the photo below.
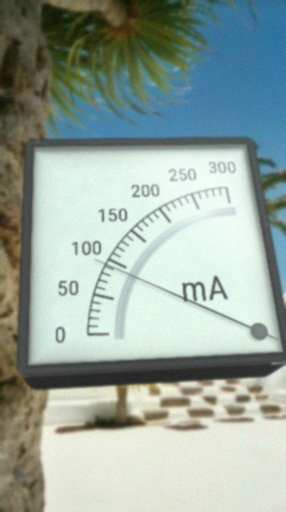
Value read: 90 mA
